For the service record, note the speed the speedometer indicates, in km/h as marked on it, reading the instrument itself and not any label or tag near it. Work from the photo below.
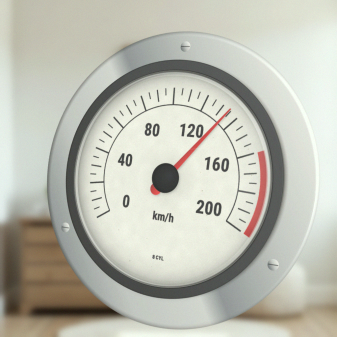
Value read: 135 km/h
